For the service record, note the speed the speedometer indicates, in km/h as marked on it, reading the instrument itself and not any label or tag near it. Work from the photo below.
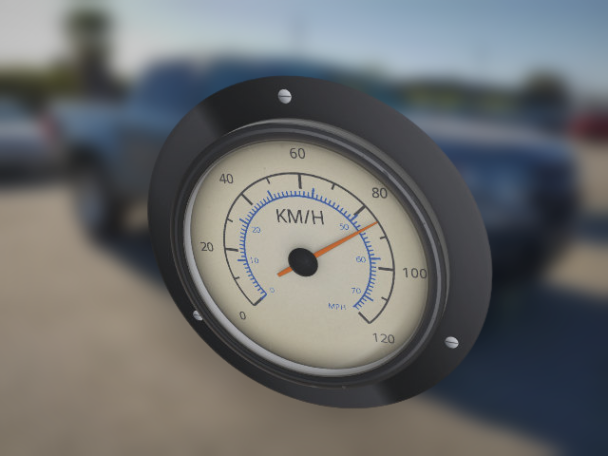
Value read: 85 km/h
